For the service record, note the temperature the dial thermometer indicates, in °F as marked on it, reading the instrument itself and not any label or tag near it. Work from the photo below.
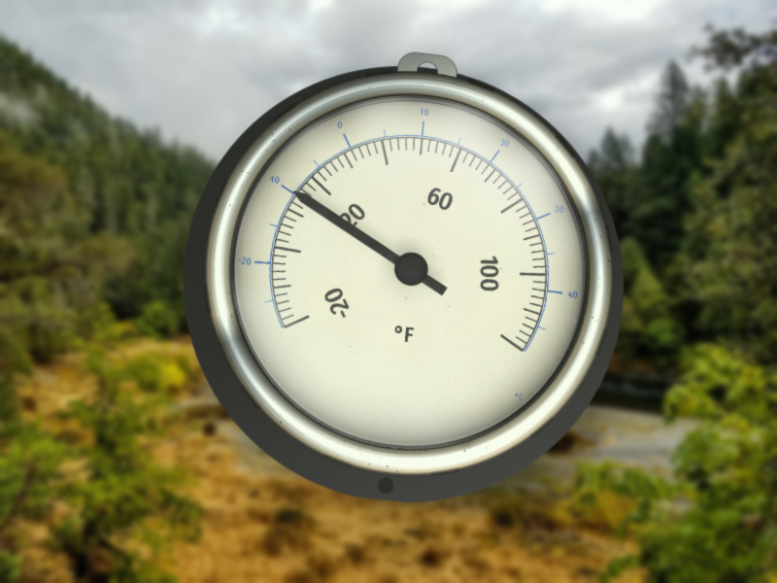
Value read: 14 °F
